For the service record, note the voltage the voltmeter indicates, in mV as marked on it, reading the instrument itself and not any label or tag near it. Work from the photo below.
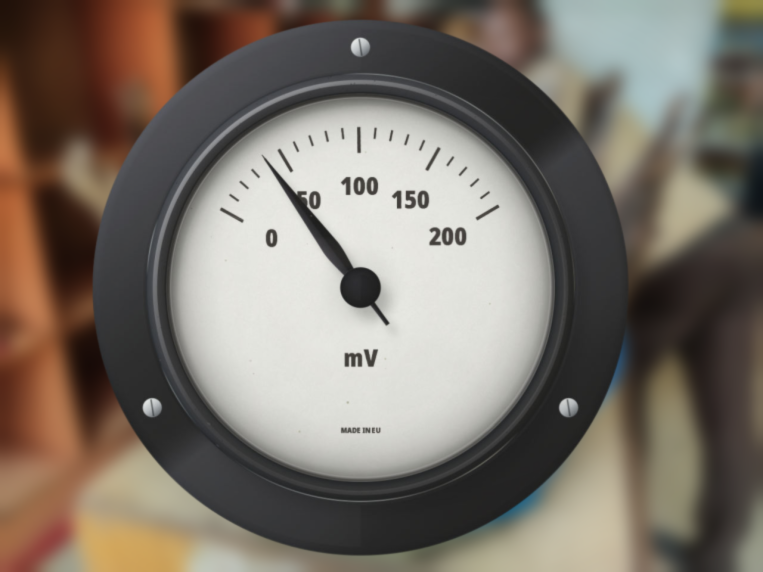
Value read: 40 mV
